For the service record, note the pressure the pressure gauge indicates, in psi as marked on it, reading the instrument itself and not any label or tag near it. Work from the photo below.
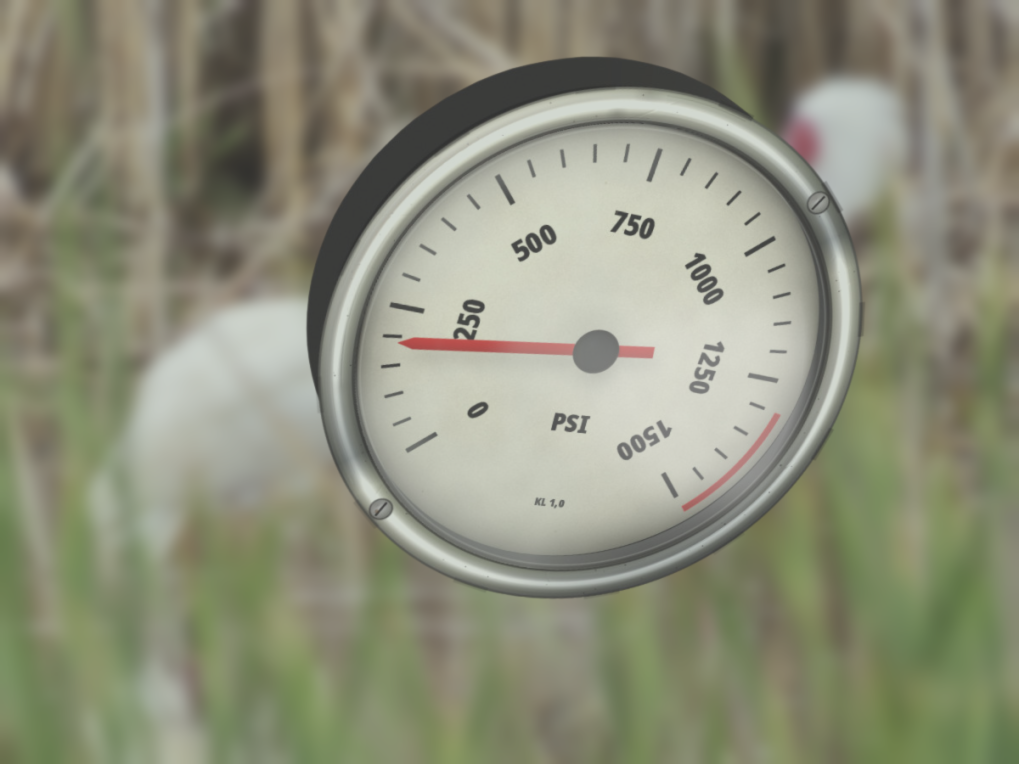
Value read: 200 psi
